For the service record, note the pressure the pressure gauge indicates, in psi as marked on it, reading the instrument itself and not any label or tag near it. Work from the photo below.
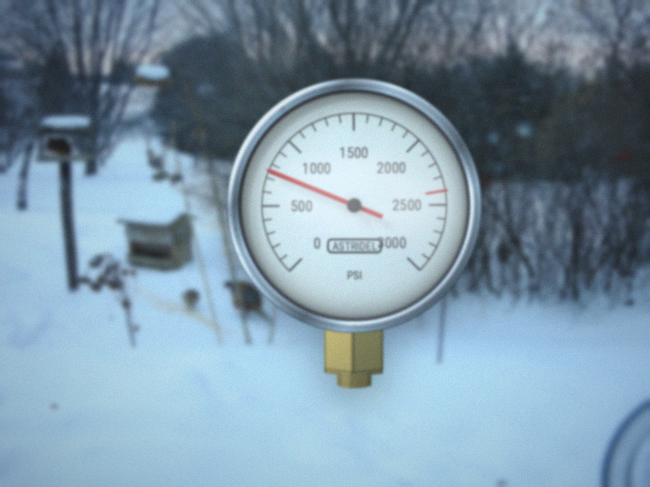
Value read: 750 psi
